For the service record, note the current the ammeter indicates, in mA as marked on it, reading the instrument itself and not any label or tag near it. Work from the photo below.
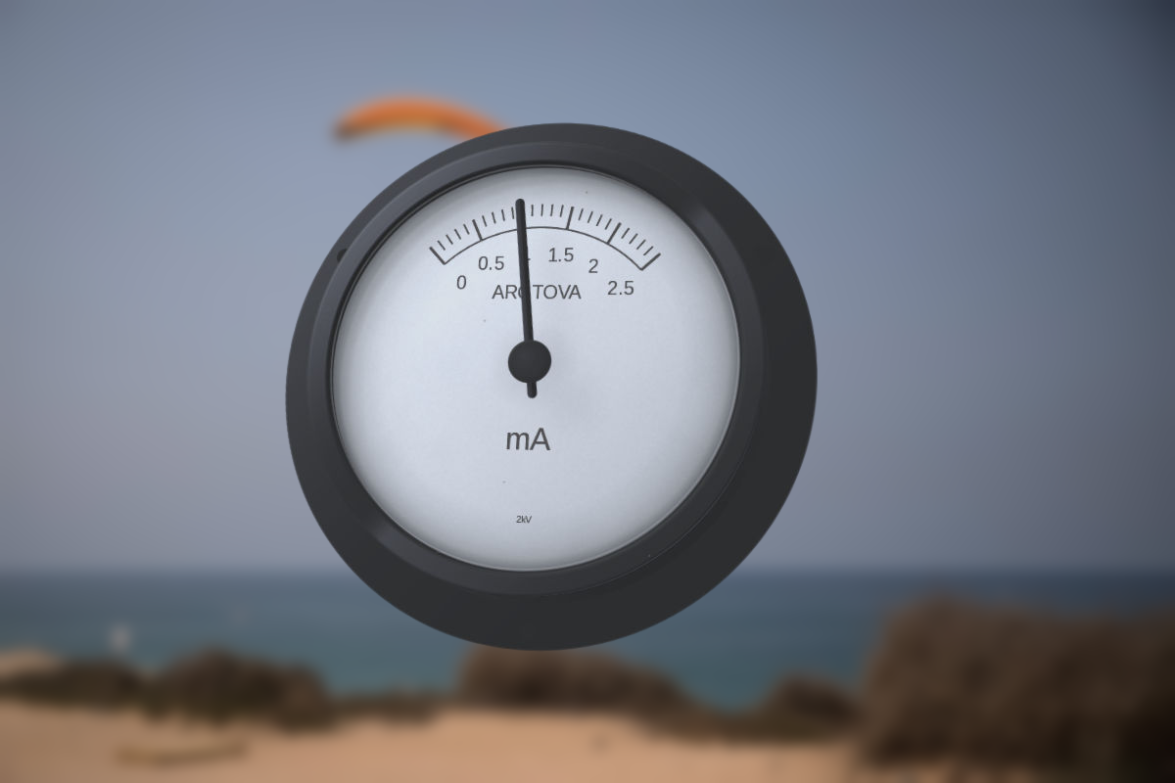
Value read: 1 mA
